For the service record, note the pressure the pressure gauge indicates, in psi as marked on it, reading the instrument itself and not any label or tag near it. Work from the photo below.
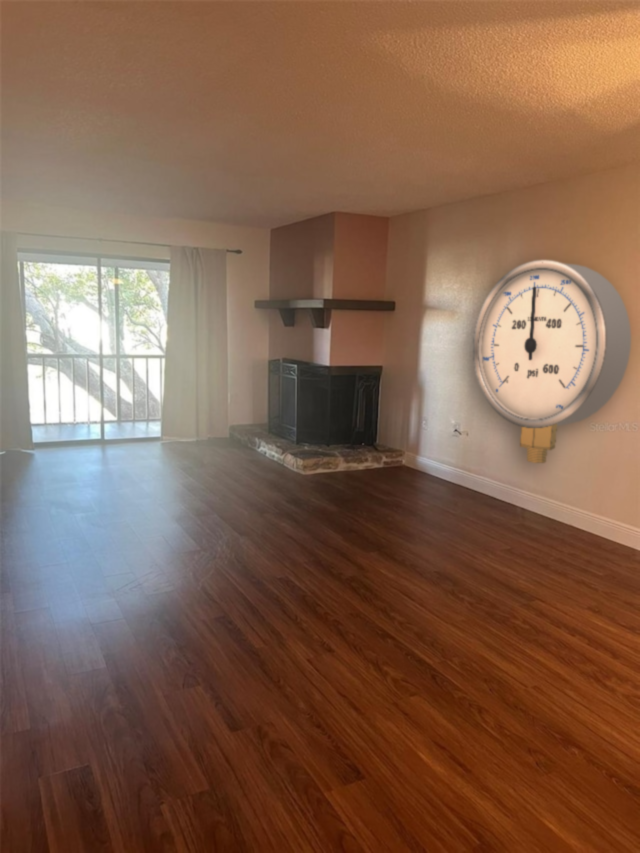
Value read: 300 psi
